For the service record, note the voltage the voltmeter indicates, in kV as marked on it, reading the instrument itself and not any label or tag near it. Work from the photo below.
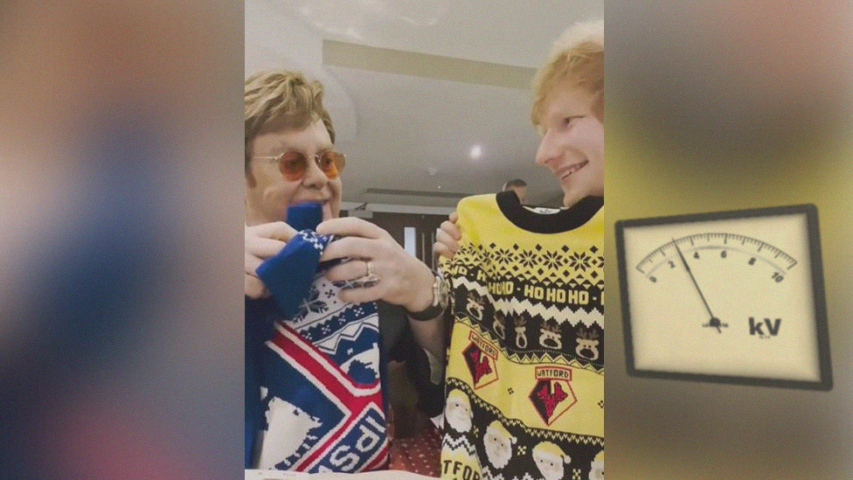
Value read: 3 kV
